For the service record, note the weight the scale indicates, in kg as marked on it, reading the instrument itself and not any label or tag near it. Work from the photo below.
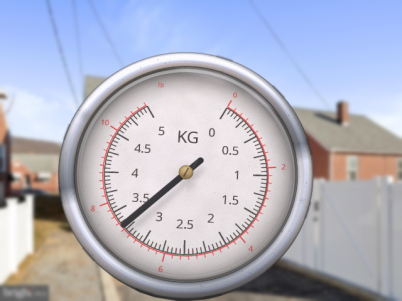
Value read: 3.3 kg
